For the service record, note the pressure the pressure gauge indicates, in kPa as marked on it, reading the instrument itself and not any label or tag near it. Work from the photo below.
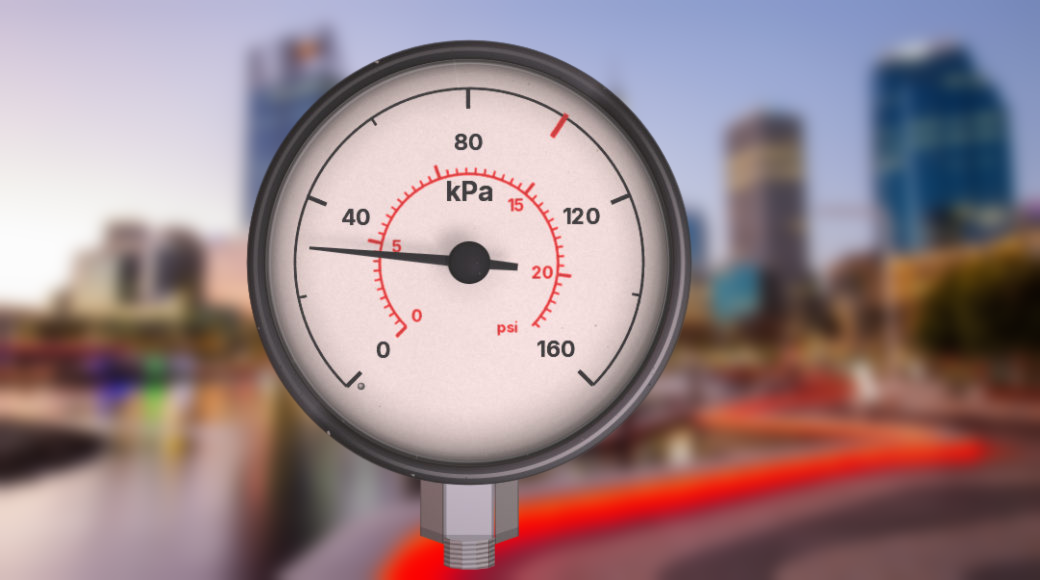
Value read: 30 kPa
